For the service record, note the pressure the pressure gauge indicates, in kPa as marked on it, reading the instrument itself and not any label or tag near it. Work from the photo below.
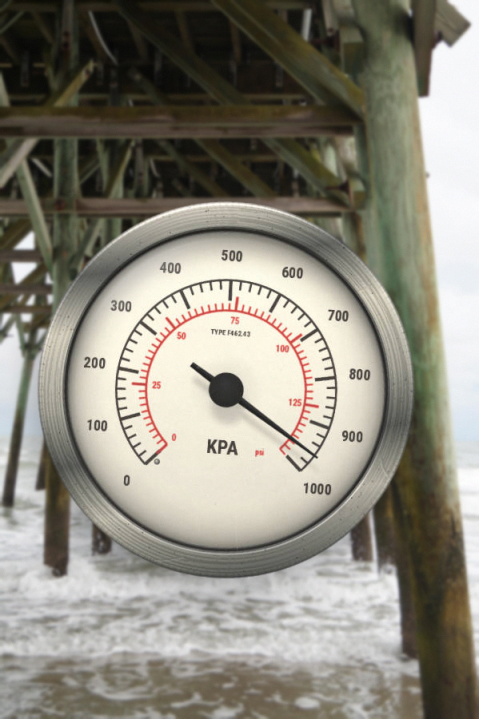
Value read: 960 kPa
